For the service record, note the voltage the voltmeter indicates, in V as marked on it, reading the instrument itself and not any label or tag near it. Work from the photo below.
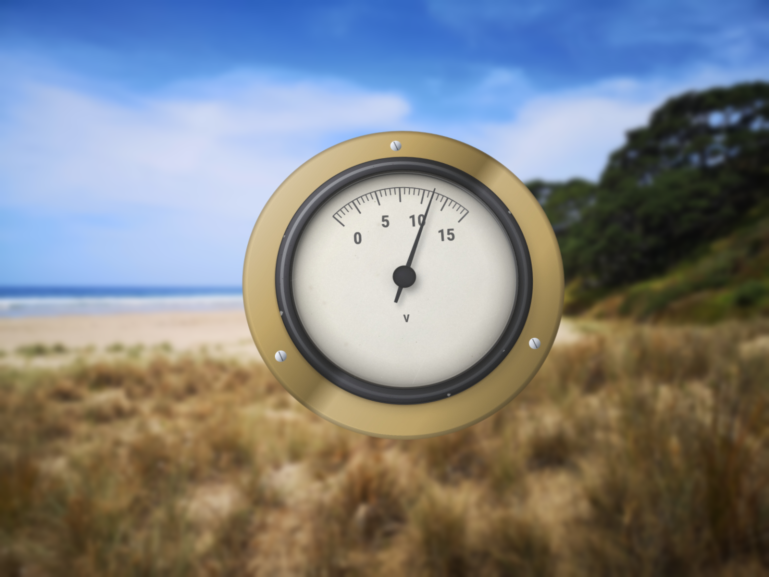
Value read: 11 V
